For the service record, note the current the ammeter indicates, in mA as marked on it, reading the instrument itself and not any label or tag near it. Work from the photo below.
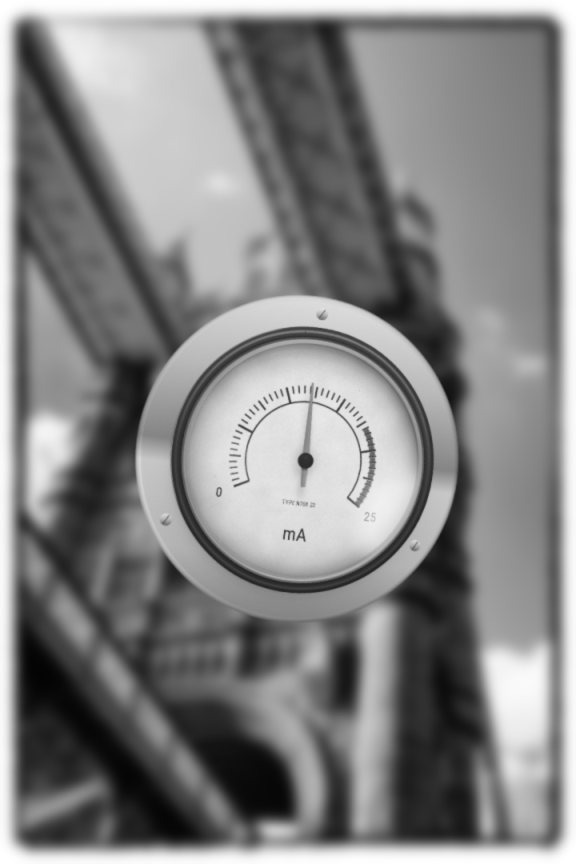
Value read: 12 mA
